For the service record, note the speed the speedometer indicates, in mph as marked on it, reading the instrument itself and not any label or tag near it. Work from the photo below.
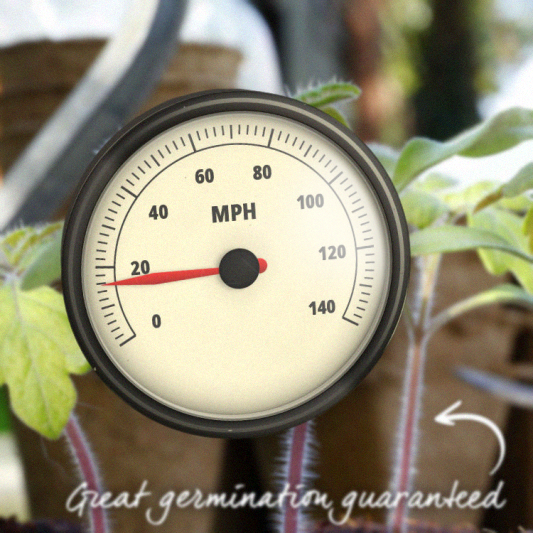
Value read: 16 mph
